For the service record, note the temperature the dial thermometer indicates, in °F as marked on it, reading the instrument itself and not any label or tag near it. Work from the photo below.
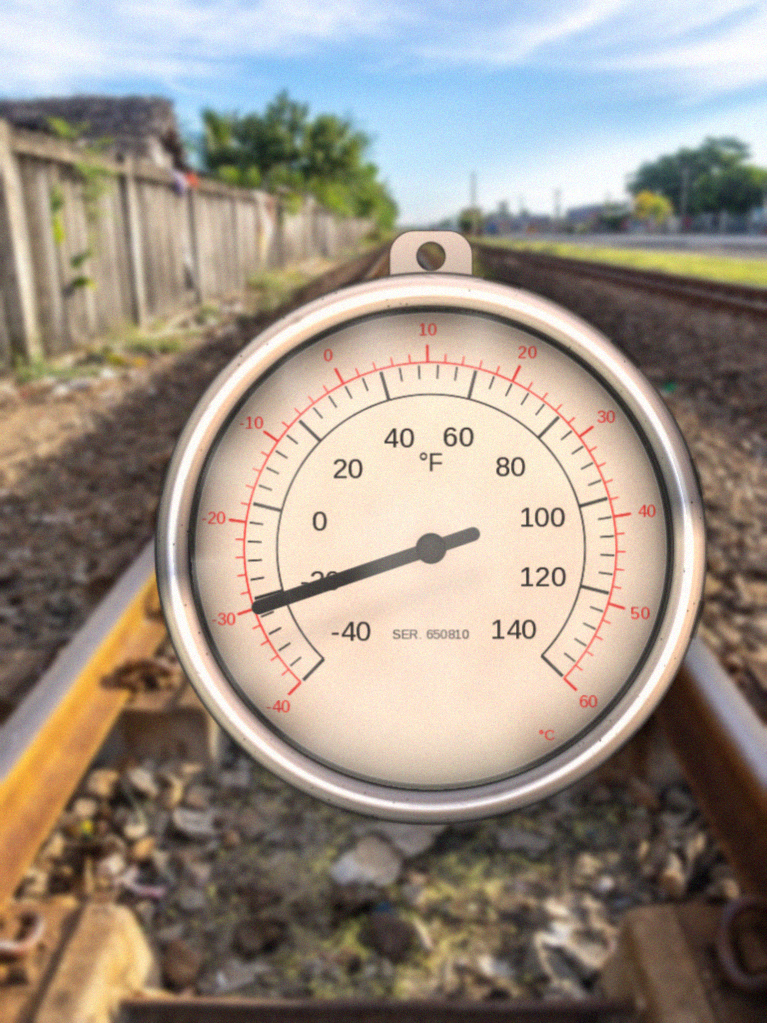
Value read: -22 °F
